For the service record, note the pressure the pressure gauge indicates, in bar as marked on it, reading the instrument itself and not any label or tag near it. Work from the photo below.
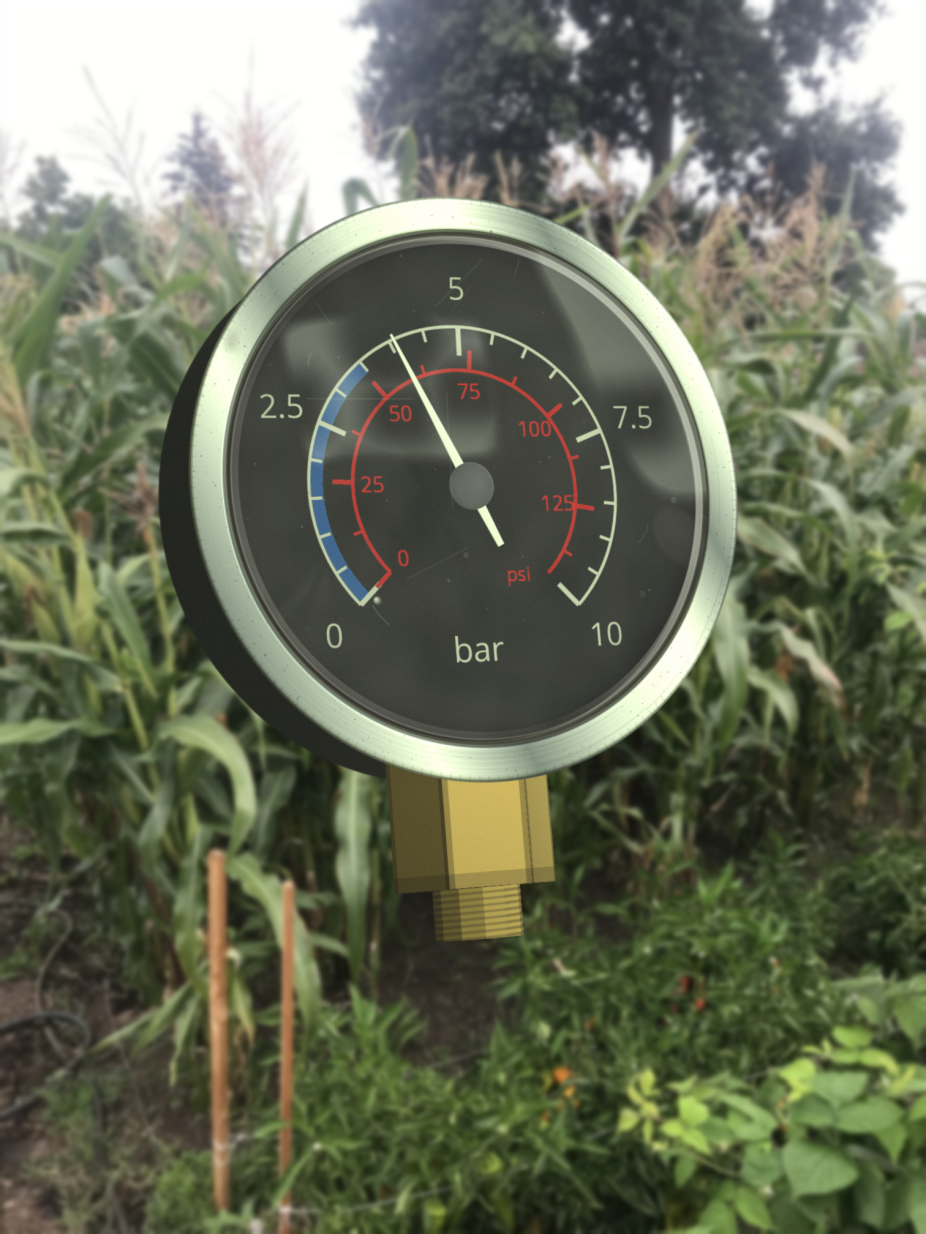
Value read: 4 bar
